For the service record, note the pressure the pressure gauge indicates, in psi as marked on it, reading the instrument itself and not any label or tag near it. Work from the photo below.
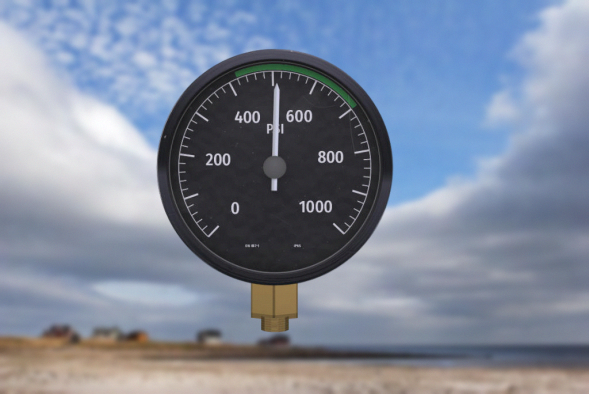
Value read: 510 psi
